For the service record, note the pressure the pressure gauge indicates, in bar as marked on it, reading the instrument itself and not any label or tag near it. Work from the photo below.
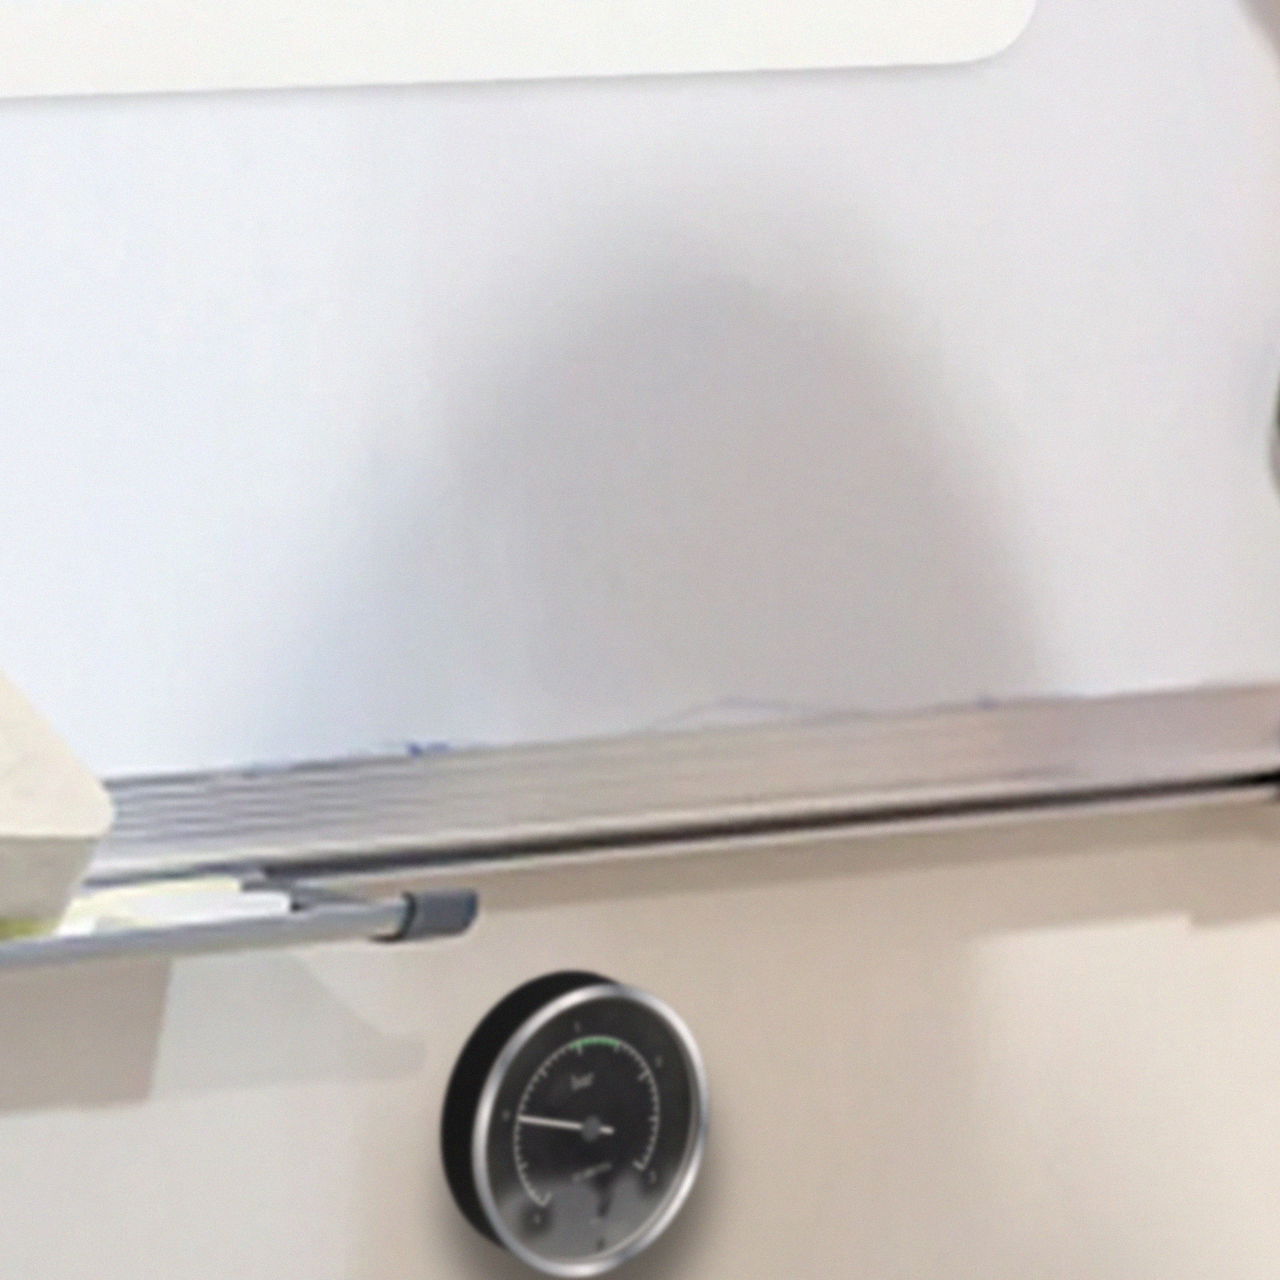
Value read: 0 bar
